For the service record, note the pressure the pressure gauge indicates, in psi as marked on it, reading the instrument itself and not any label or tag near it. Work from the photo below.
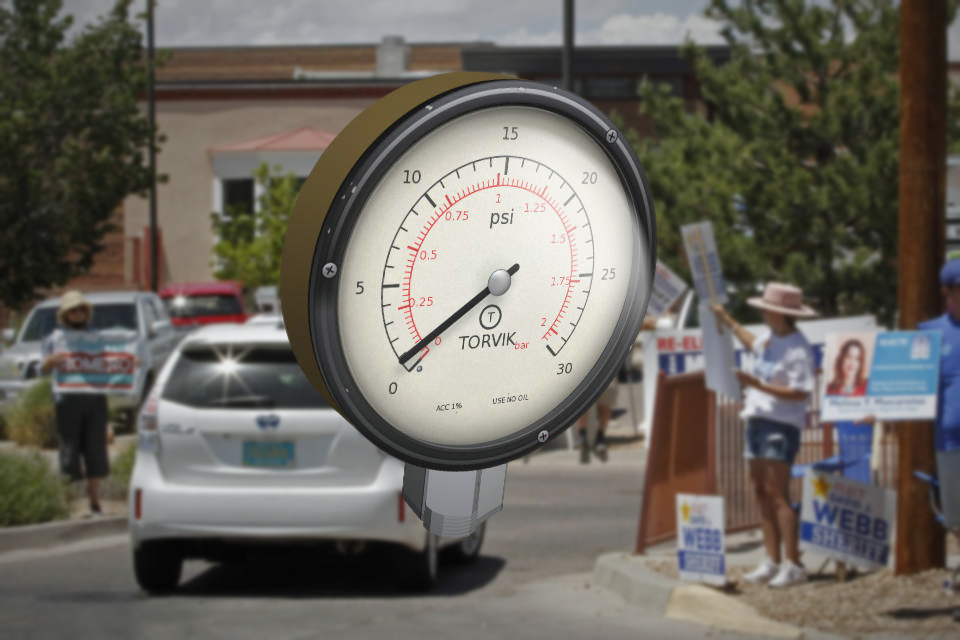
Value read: 1 psi
